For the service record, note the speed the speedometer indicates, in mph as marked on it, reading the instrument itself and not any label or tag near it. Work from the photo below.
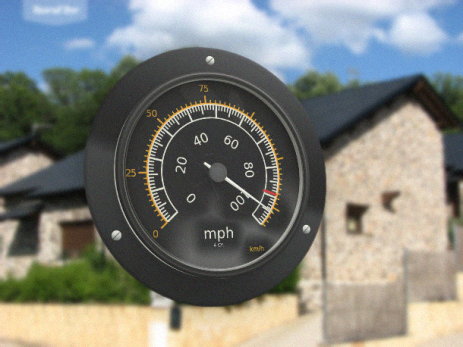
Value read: 95 mph
